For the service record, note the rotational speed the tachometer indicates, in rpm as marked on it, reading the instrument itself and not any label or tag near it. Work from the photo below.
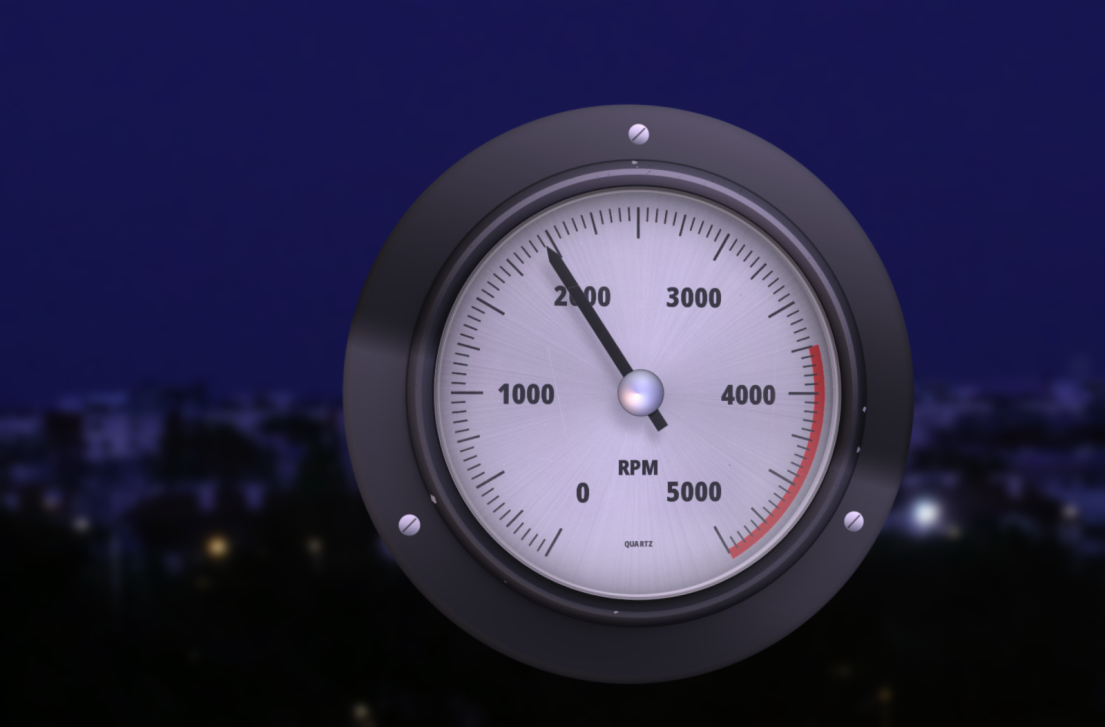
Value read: 1950 rpm
